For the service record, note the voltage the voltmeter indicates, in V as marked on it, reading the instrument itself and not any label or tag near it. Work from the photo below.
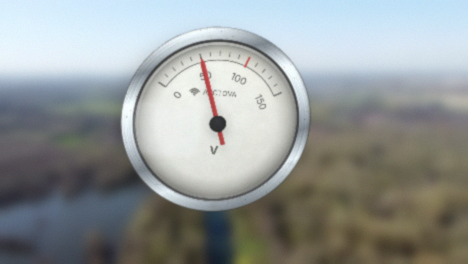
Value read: 50 V
